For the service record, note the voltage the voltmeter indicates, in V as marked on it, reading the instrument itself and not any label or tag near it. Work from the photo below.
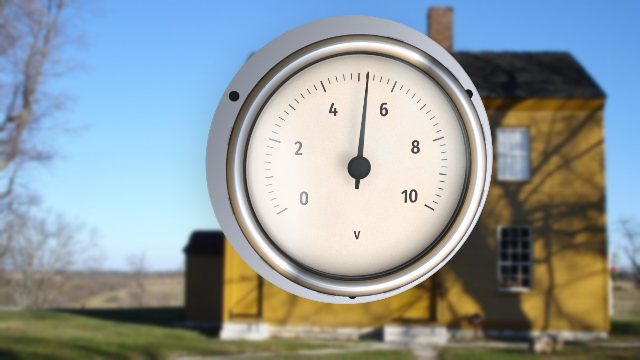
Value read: 5.2 V
